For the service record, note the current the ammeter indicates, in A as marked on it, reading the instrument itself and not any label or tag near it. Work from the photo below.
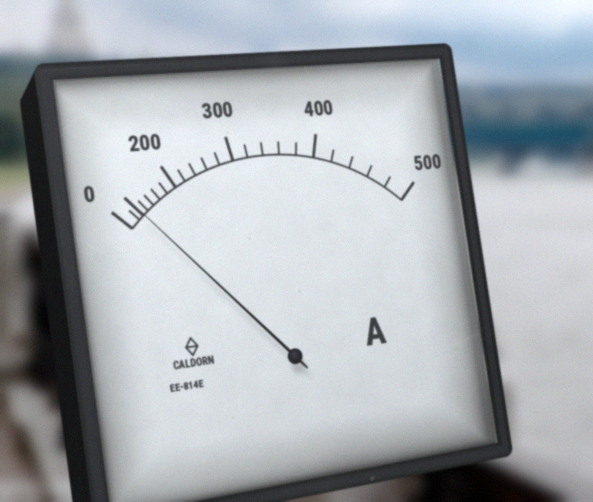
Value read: 100 A
